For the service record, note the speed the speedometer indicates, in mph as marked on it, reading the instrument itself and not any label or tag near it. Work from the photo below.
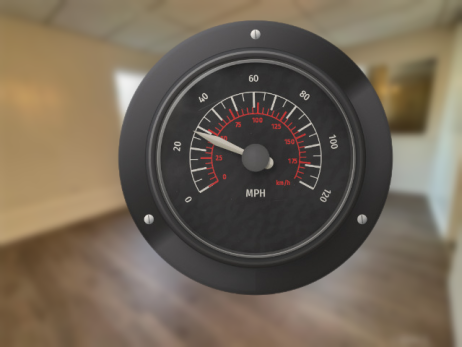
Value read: 27.5 mph
